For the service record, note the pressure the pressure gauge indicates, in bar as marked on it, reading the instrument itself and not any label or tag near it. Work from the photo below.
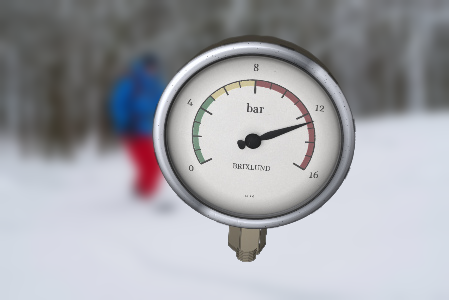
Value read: 12.5 bar
